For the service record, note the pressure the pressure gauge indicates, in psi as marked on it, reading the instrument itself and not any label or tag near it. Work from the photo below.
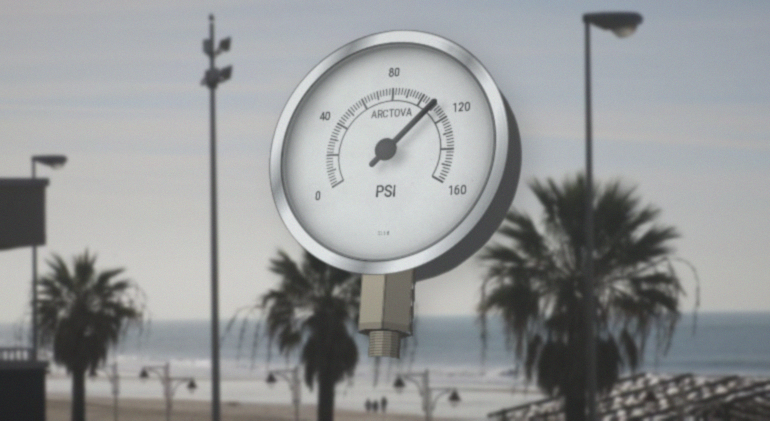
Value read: 110 psi
